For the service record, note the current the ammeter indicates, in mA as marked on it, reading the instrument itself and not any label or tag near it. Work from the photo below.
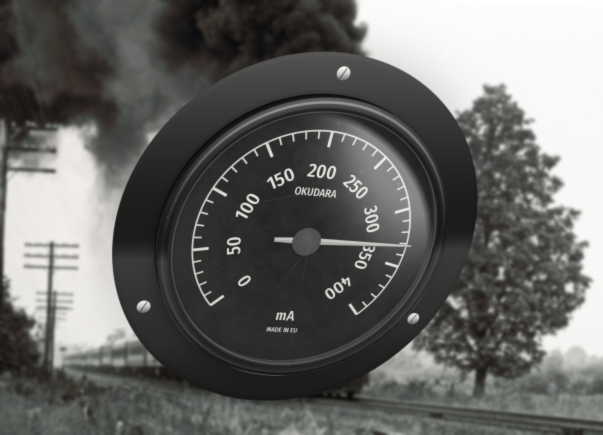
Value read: 330 mA
